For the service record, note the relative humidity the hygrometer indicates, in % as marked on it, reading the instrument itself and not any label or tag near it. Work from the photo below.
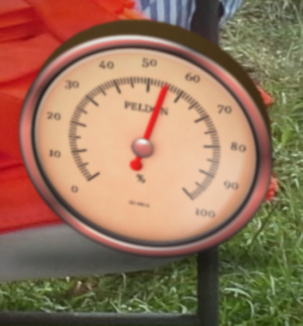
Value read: 55 %
